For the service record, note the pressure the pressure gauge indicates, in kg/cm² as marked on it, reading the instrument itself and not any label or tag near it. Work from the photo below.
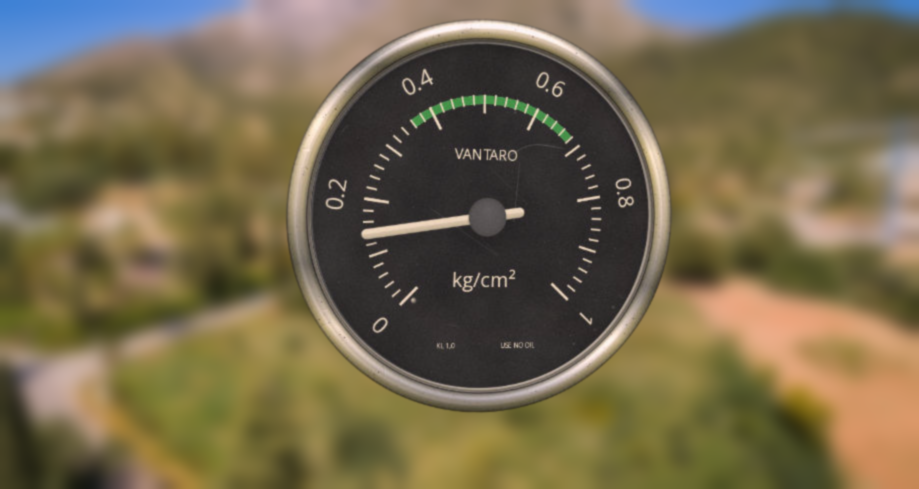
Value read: 0.14 kg/cm²
